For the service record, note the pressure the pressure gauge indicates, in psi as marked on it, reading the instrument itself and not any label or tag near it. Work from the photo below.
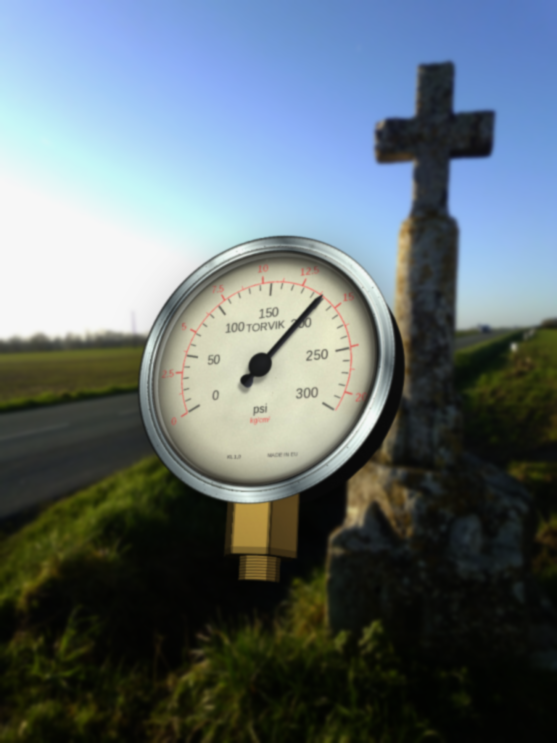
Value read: 200 psi
